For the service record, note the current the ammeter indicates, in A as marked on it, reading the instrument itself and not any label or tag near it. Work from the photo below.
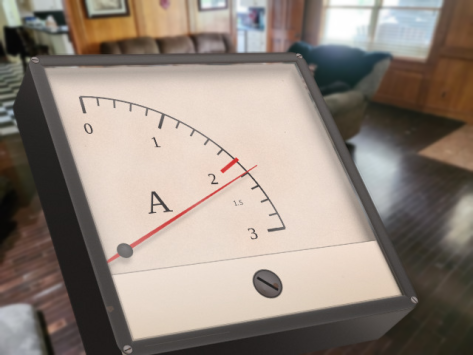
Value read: 2.2 A
